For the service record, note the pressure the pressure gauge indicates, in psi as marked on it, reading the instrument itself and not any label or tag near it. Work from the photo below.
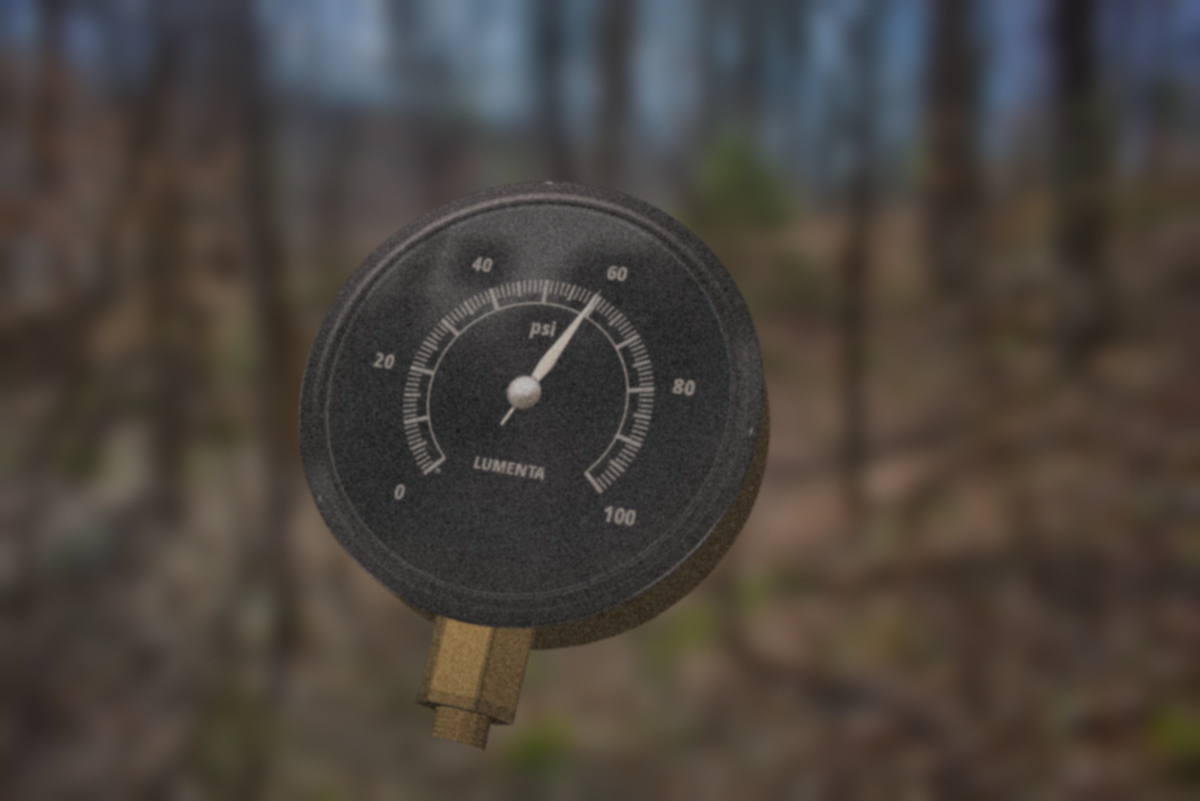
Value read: 60 psi
